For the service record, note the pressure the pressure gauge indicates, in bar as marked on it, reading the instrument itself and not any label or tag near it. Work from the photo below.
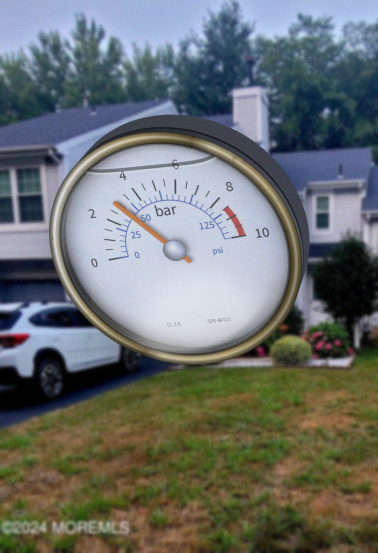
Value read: 3 bar
